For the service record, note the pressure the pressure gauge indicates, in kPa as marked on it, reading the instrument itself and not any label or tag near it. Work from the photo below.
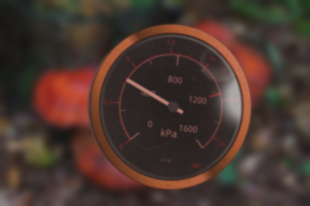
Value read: 400 kPa
